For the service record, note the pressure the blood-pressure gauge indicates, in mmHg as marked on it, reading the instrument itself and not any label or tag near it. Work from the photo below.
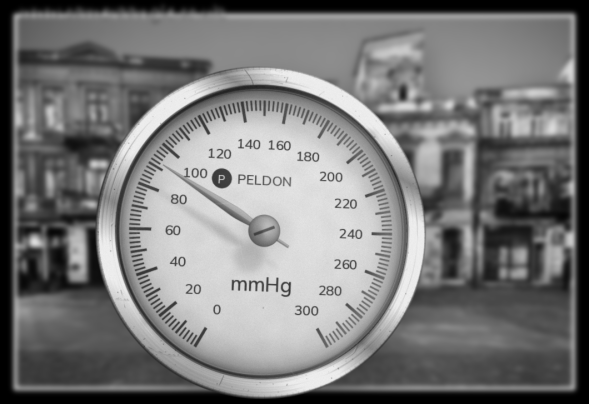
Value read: 92 mmHg
